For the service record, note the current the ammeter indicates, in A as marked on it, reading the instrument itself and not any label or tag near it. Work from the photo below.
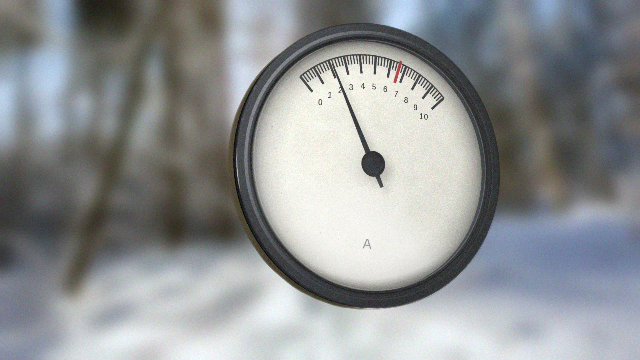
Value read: 2 A
